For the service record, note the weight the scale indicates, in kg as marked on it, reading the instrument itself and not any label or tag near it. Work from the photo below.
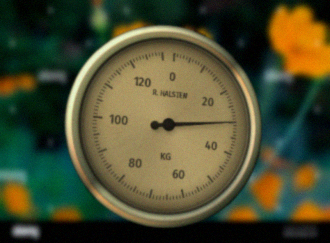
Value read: 30 kg
